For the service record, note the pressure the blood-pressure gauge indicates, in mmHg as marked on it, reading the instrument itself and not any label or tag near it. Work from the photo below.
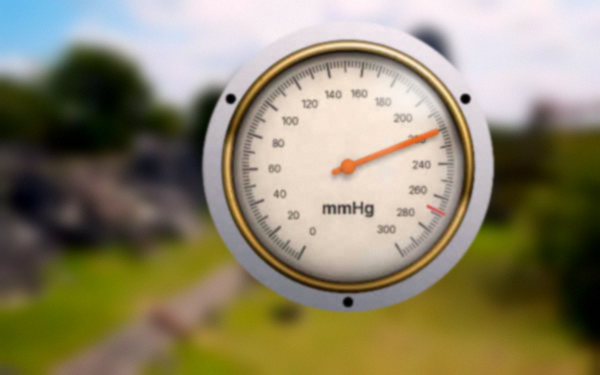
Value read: 220 mmHg
